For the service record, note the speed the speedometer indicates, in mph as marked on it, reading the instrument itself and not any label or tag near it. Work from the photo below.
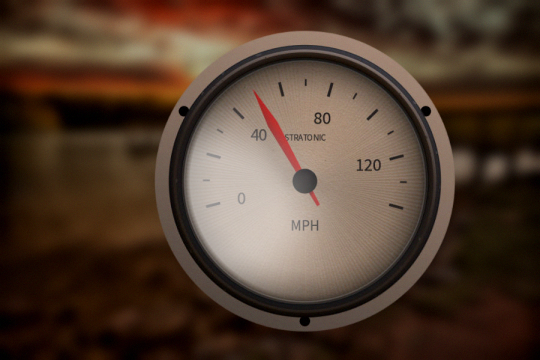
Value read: 50 mph
